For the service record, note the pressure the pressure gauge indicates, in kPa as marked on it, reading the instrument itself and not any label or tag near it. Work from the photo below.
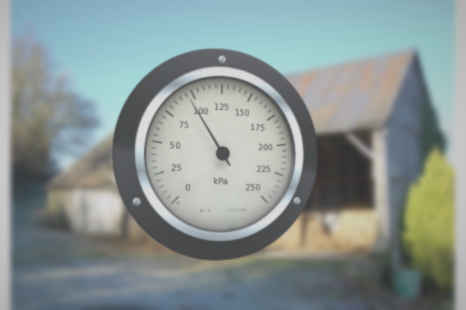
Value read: 95 kPa
